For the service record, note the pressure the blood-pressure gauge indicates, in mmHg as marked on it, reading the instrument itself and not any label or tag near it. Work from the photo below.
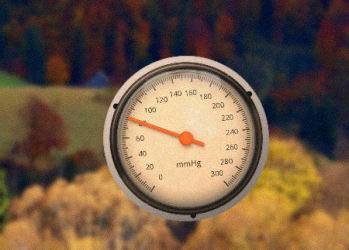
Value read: 80 mmHg
